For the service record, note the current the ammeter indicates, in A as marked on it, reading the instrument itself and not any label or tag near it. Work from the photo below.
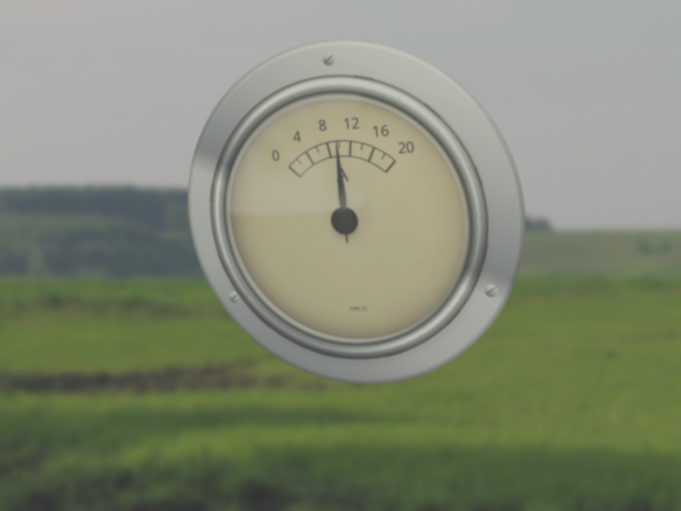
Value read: 10 A
